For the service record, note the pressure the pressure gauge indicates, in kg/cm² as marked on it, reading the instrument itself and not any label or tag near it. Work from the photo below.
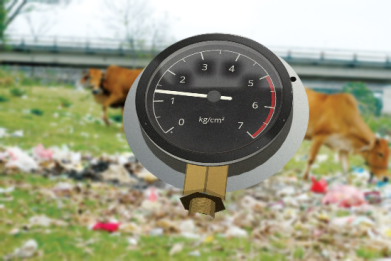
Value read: 1.25 kg/cm²
